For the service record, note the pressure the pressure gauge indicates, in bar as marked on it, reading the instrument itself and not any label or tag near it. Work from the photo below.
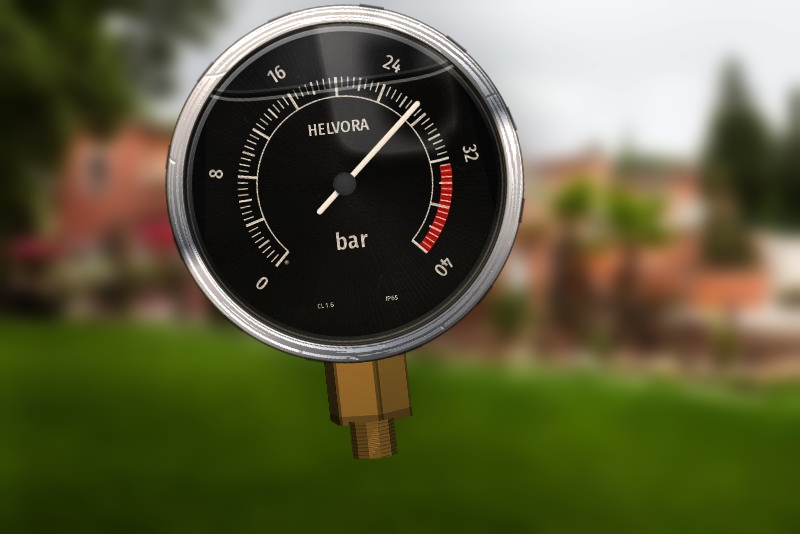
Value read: 27 bar
